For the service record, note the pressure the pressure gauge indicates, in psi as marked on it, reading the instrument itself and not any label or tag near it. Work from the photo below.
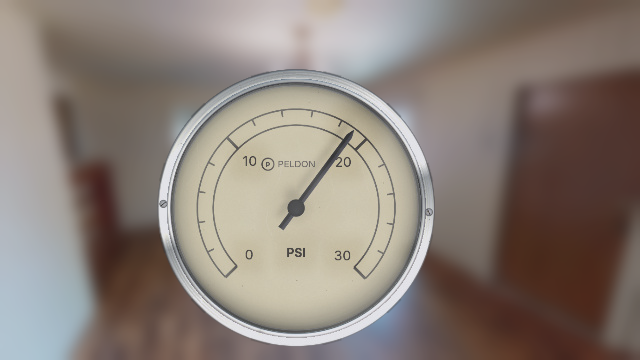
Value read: 19 psi
